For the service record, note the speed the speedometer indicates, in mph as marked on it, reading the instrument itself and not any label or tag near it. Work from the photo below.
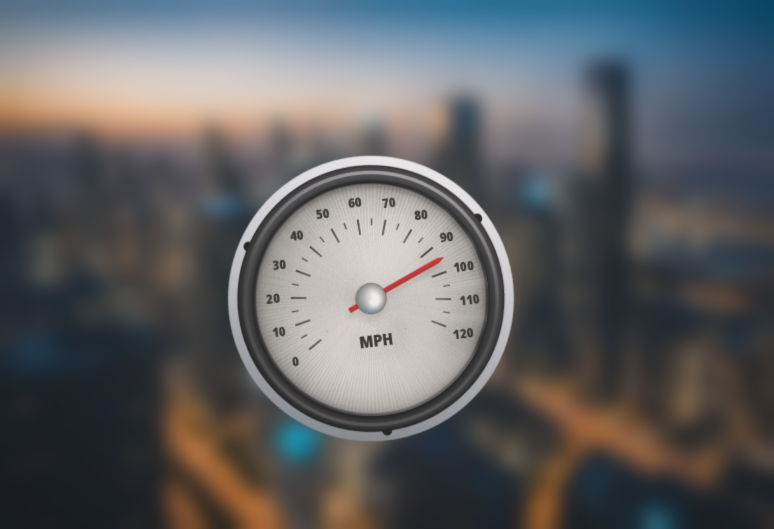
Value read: 95 mph
